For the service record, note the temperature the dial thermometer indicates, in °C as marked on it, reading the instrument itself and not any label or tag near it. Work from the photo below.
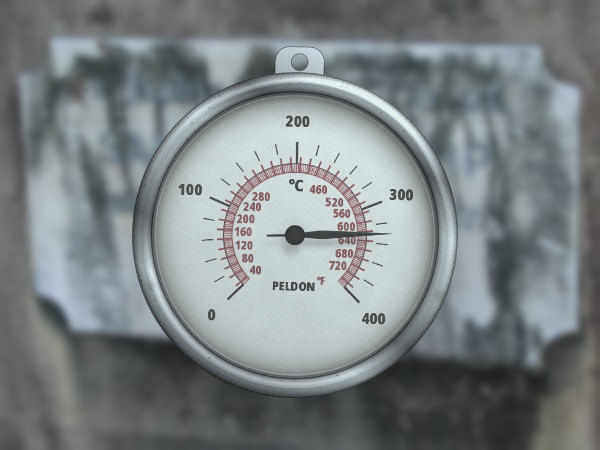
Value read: 330 °C
